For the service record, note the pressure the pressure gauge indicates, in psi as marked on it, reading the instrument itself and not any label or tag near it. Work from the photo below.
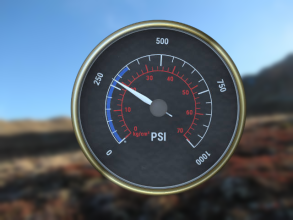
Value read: 275 psi
